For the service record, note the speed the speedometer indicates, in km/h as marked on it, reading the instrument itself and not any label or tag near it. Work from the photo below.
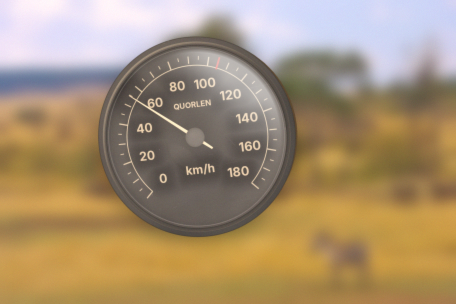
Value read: 55 km/h
